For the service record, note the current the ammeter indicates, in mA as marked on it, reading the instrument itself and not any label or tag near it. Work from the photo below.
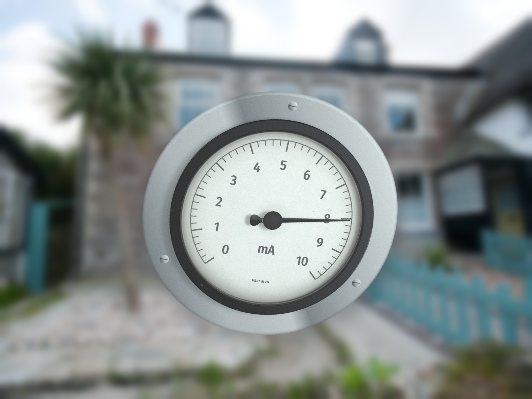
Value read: 8 mA
